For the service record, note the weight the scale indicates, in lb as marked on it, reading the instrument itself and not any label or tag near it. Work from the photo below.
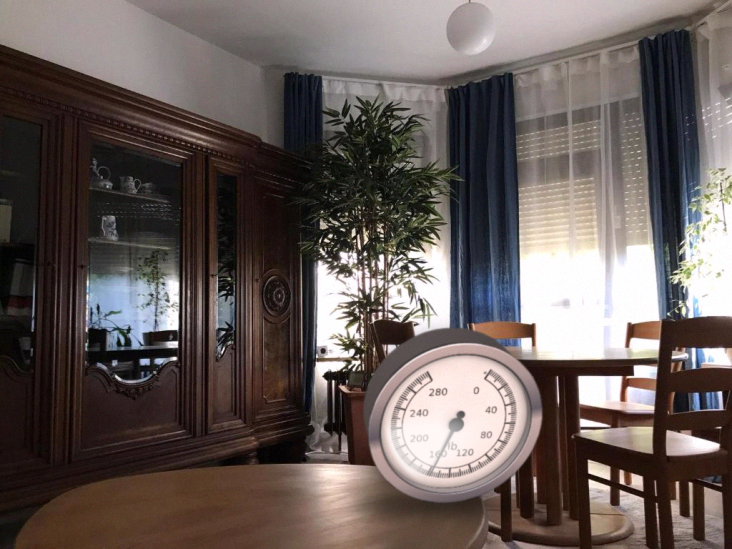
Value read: 160 lb
